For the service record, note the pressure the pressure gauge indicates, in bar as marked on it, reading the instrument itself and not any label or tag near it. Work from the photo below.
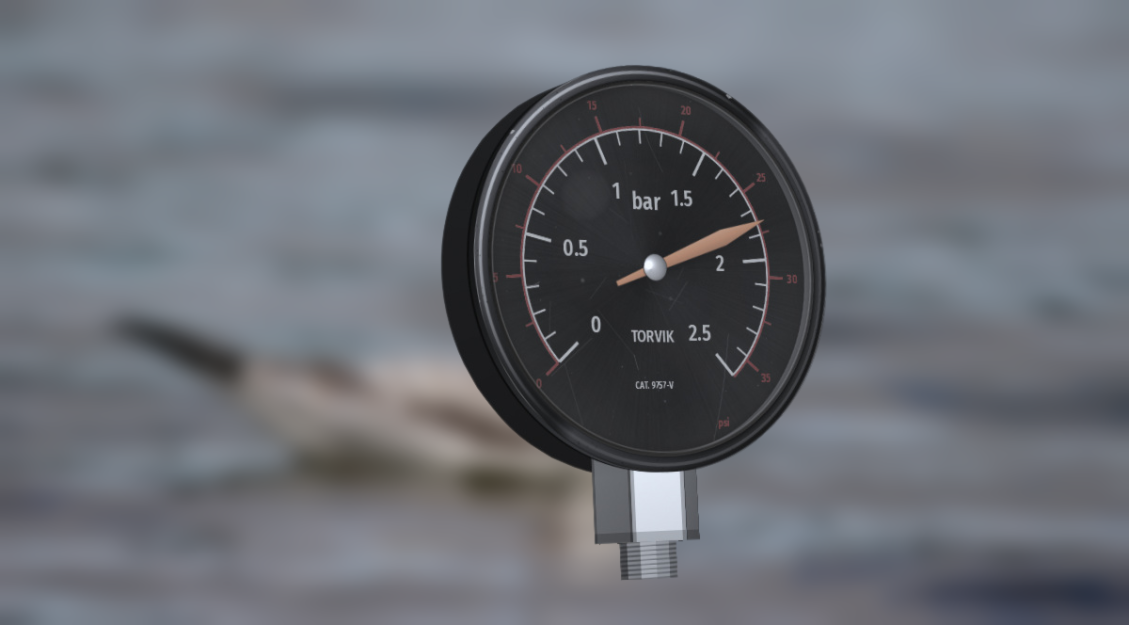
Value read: 1.85 bar
